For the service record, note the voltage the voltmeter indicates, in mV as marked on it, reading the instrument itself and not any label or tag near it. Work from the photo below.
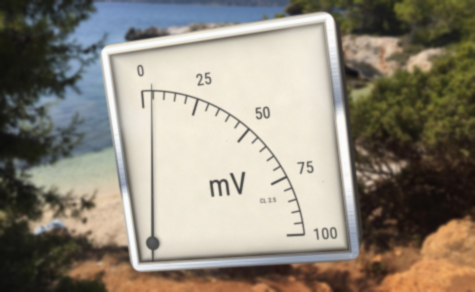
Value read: 5 mV
